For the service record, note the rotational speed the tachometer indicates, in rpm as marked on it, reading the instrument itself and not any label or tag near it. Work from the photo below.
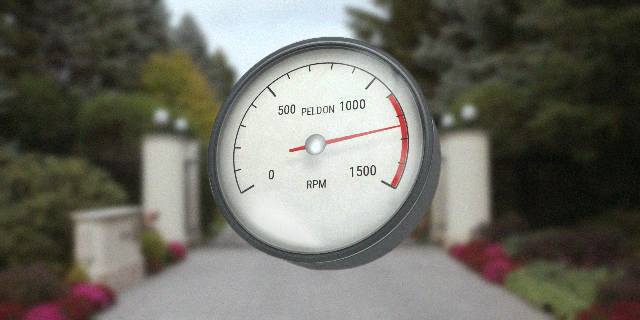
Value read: 1250 rpm
